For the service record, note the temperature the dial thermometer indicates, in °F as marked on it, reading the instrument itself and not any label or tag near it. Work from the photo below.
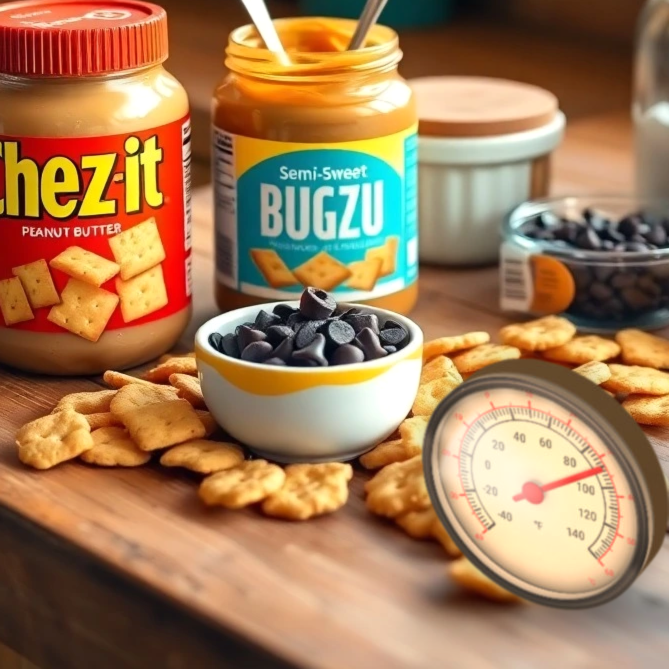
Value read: 90 °F
